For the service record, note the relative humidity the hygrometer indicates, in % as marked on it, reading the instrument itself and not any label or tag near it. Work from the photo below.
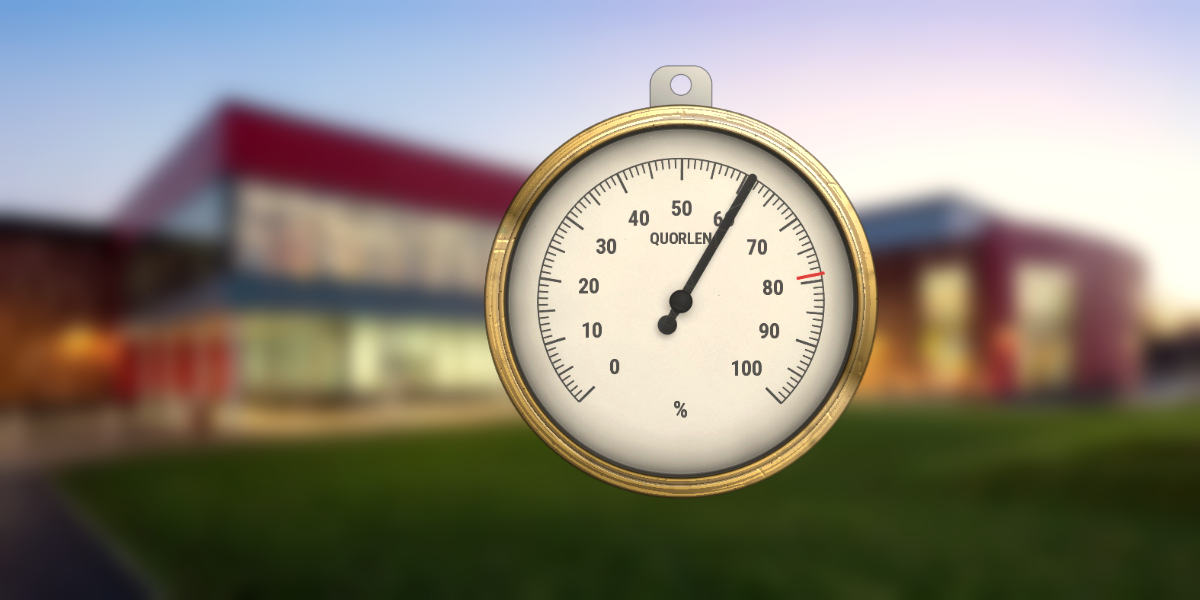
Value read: 61 %
